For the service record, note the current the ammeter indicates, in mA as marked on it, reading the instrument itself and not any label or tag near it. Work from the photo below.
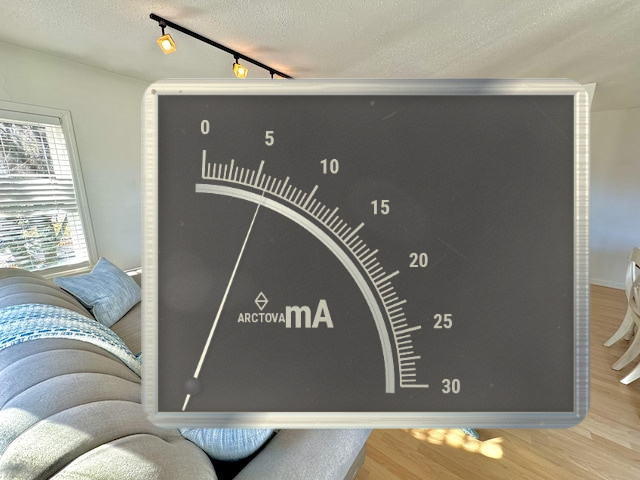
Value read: 6 mA
